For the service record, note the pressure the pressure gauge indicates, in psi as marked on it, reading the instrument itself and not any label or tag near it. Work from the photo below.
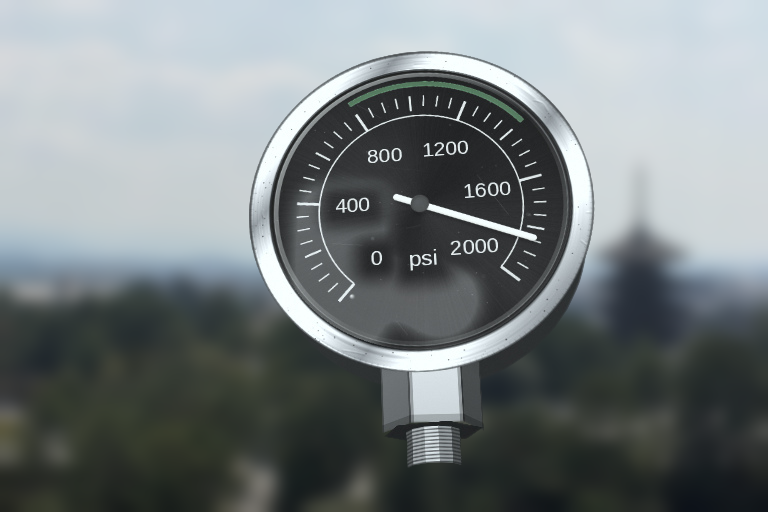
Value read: 1850 psi
